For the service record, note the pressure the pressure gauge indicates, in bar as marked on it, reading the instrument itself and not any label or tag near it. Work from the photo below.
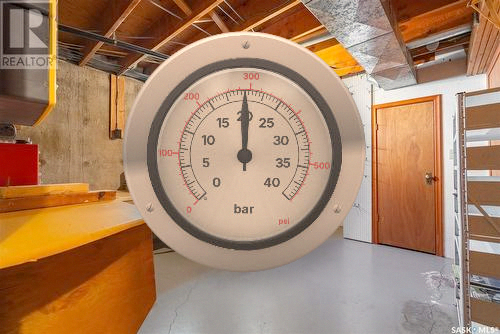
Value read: 20 bar
